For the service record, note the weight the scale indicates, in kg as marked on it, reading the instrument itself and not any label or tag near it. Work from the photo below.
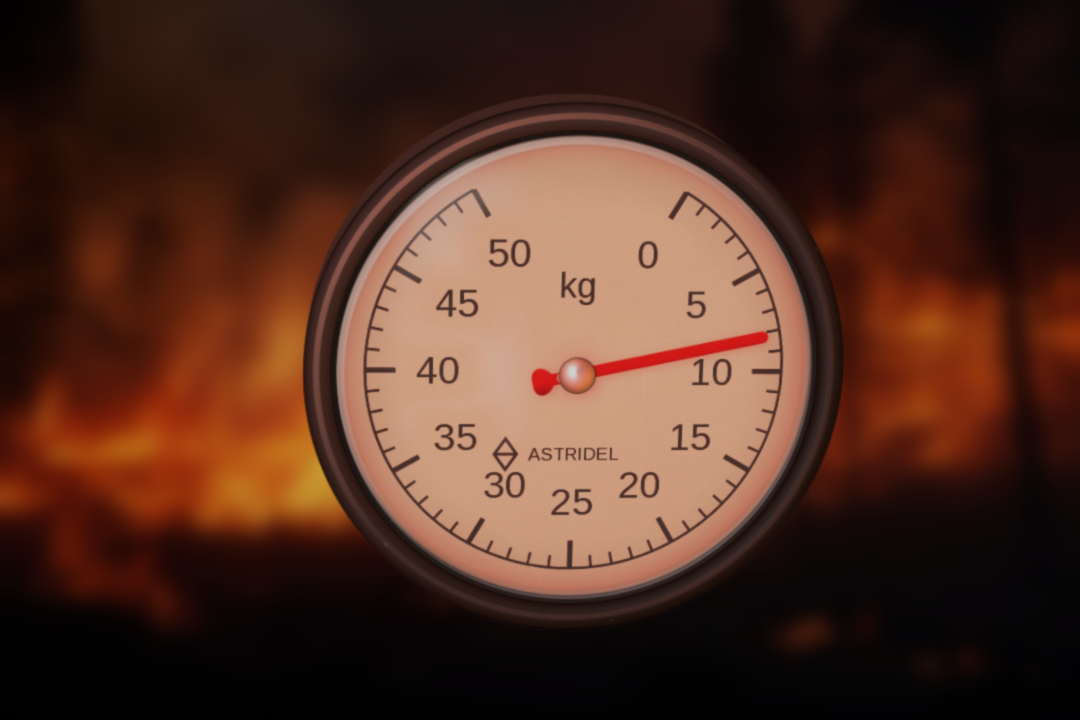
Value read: 8 kg
